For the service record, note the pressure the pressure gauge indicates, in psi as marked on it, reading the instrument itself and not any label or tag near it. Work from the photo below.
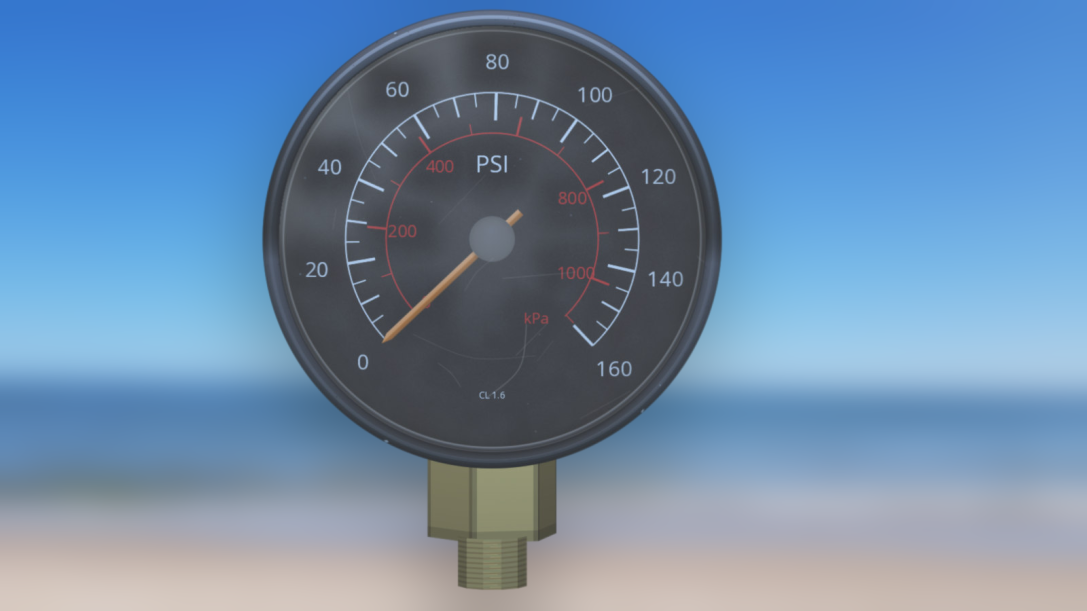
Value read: 0 psi
